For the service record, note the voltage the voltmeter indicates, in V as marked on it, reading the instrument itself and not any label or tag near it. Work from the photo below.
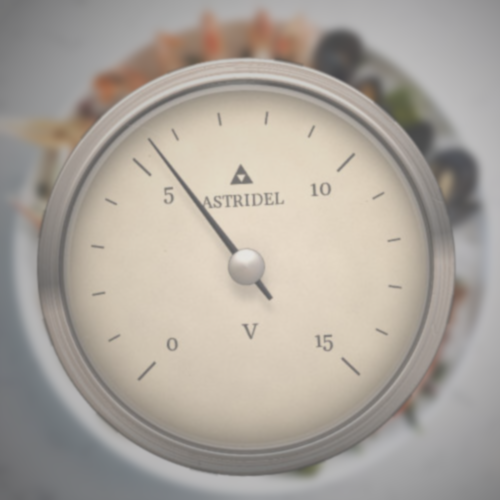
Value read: 5.5 V
